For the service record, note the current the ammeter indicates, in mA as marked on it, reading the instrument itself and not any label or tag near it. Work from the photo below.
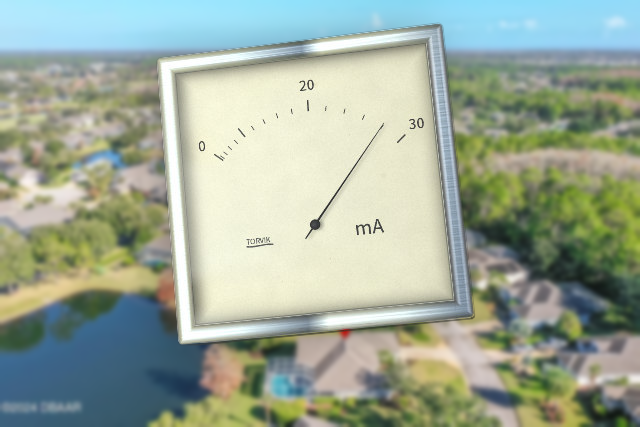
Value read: 28 mA
